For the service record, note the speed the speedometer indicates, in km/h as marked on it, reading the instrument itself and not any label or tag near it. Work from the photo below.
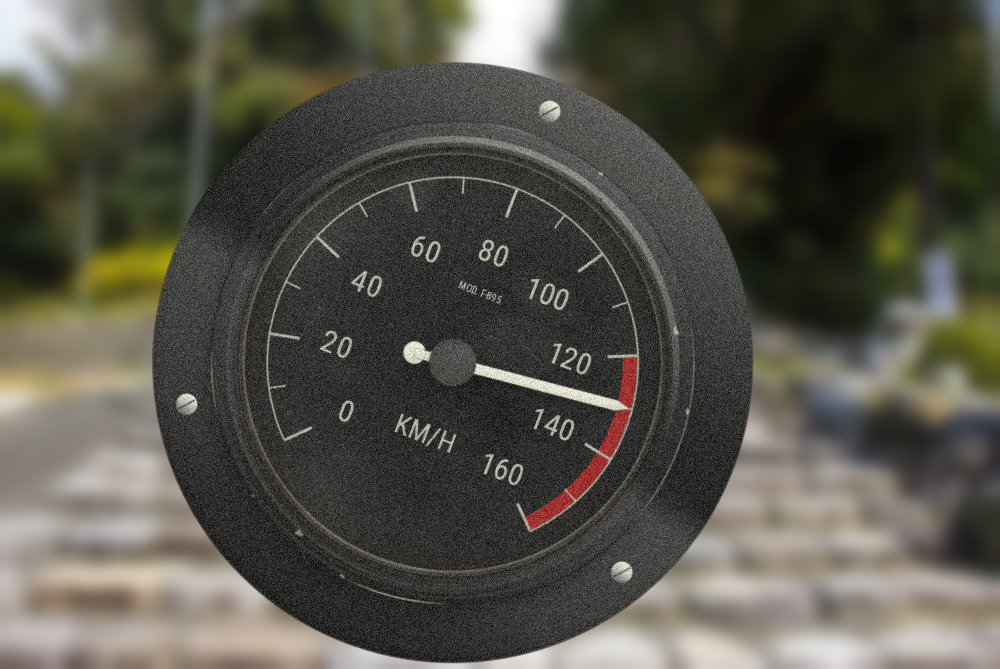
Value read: 130 km/h
